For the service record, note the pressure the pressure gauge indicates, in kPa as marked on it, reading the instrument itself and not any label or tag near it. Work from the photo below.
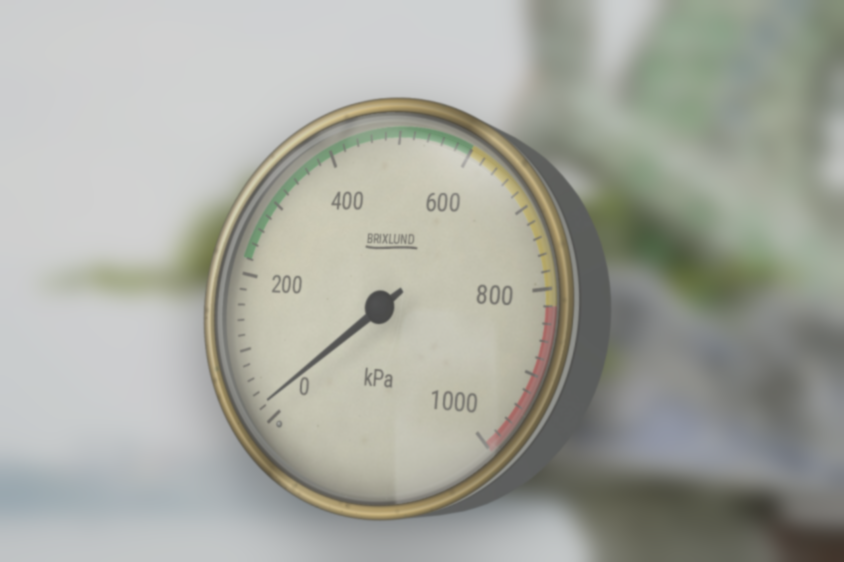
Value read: 20 kPa
